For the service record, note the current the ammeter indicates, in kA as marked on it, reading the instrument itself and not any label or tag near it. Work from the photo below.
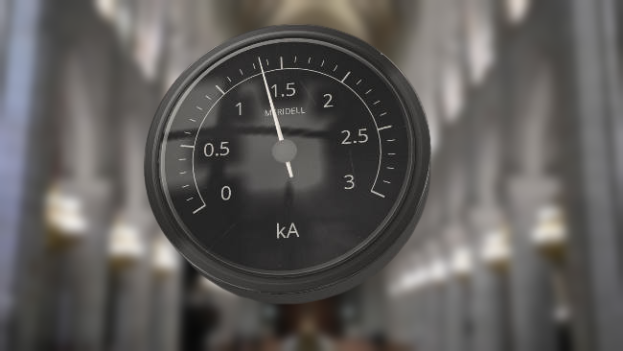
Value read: 1.35 kA
